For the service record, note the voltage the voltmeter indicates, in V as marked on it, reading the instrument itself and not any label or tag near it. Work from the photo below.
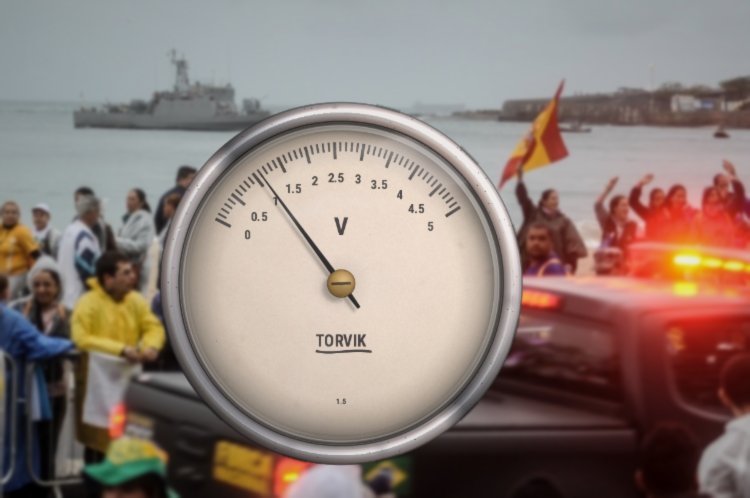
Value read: 1.1 V
